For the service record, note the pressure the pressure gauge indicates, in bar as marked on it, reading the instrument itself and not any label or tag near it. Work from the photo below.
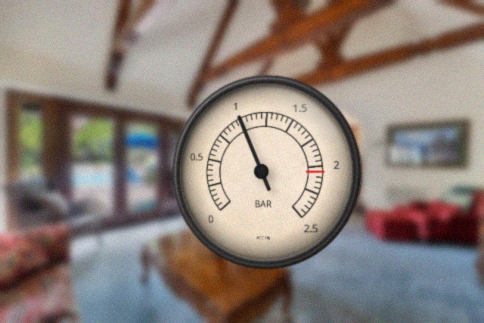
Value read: 1 bar
